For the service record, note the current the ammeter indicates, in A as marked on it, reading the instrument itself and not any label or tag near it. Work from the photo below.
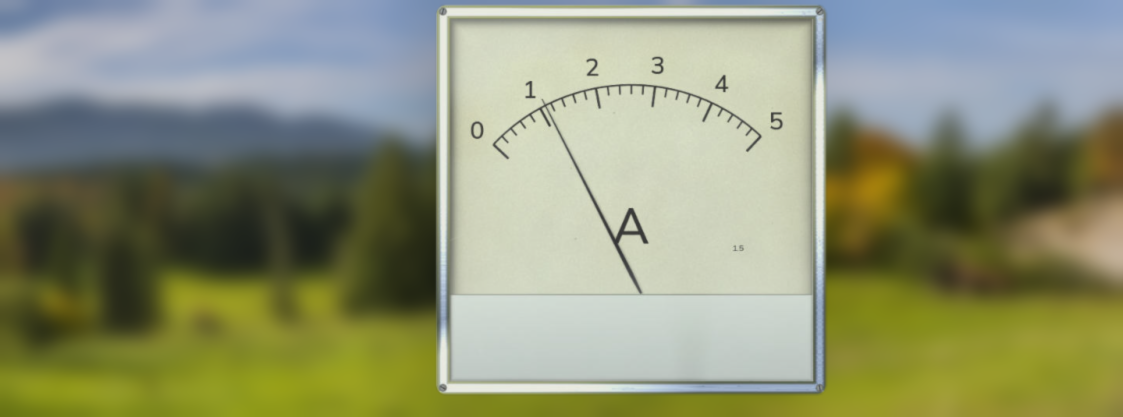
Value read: 1.1 A
